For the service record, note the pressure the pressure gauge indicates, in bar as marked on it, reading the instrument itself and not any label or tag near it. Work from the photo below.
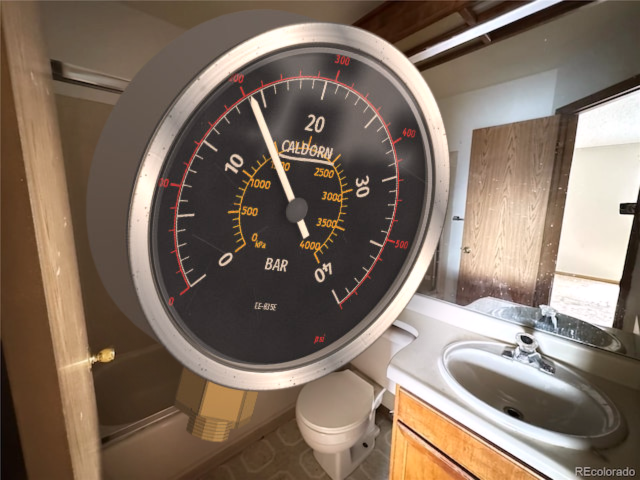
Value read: 14 bar
